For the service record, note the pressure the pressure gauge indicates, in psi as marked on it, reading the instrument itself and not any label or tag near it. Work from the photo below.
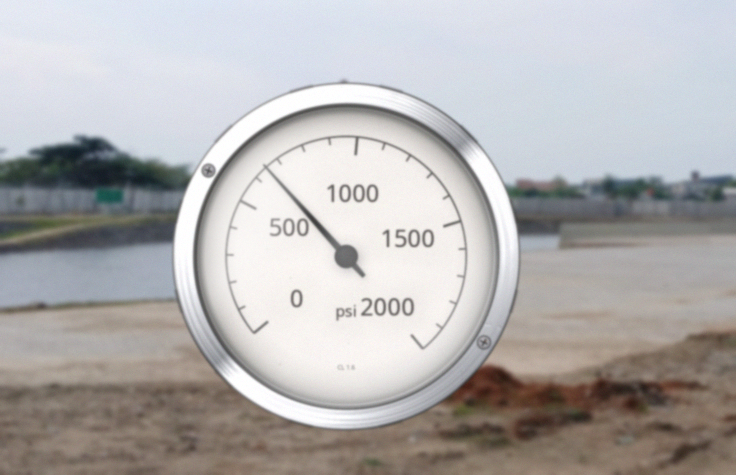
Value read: 650 psi
